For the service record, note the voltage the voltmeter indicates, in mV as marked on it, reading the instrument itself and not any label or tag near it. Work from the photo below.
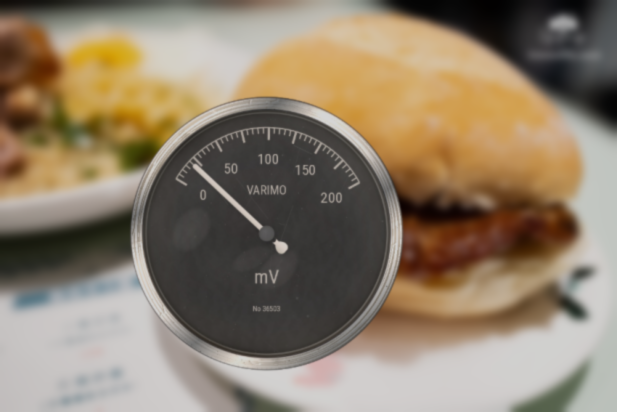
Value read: 20 mV
